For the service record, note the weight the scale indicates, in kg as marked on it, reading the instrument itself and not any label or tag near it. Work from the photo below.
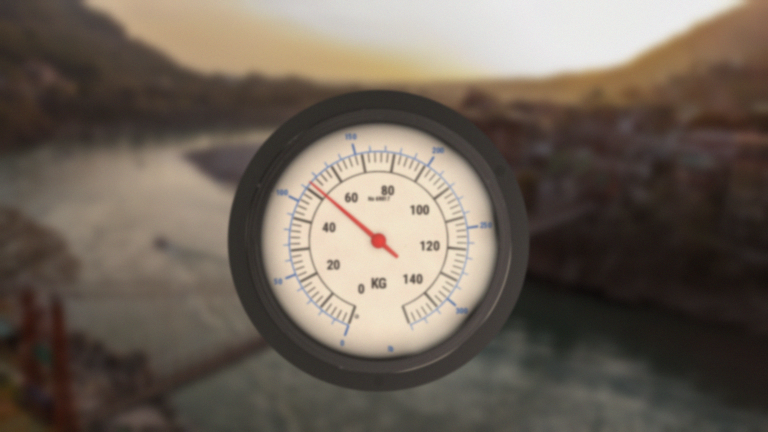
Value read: 52 kg
